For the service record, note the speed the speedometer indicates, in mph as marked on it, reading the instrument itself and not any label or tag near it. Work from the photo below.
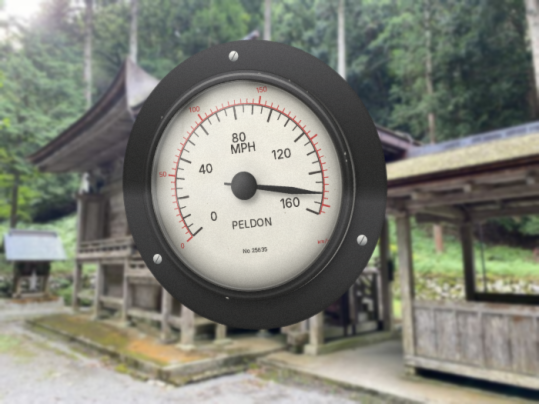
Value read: 150 mph
